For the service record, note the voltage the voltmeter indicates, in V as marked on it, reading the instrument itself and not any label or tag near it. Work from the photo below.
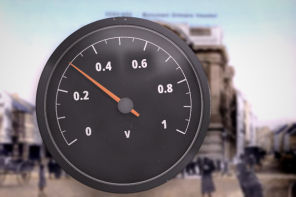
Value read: 0.3 V
